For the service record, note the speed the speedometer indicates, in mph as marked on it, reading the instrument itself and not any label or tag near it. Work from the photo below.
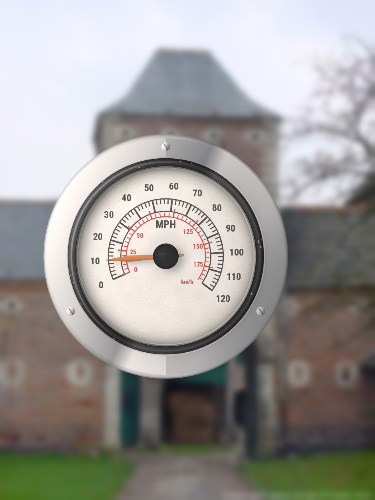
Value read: 10 mph
